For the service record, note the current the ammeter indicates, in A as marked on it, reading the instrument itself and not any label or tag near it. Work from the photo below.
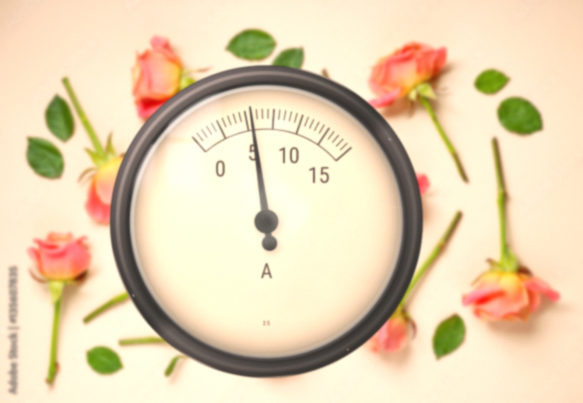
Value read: 5.5 A
